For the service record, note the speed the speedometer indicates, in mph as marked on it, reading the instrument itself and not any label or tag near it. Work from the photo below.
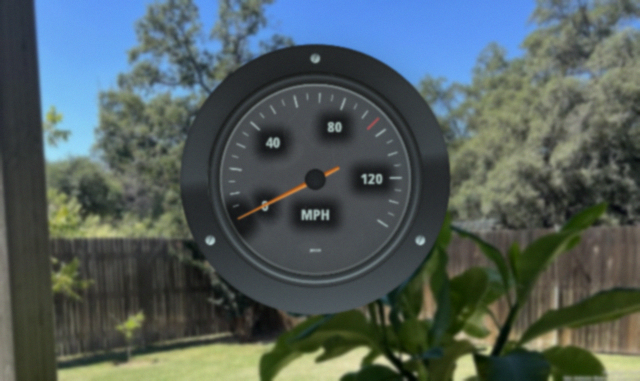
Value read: 0 mph
